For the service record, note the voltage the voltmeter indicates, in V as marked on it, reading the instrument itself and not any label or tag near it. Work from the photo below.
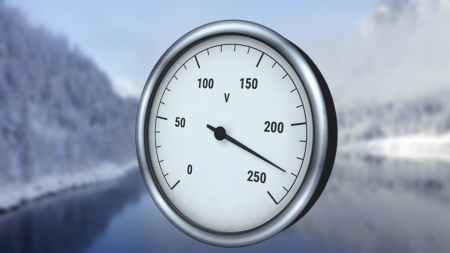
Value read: 230 V
